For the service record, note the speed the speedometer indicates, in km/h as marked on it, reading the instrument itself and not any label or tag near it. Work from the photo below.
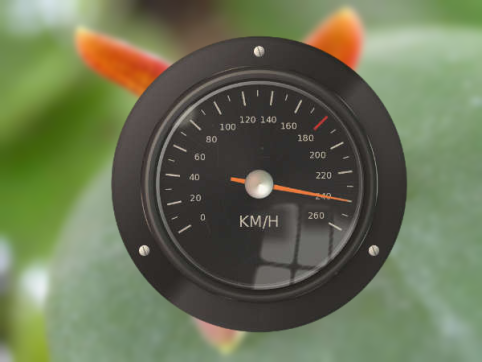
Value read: 240 km/h
